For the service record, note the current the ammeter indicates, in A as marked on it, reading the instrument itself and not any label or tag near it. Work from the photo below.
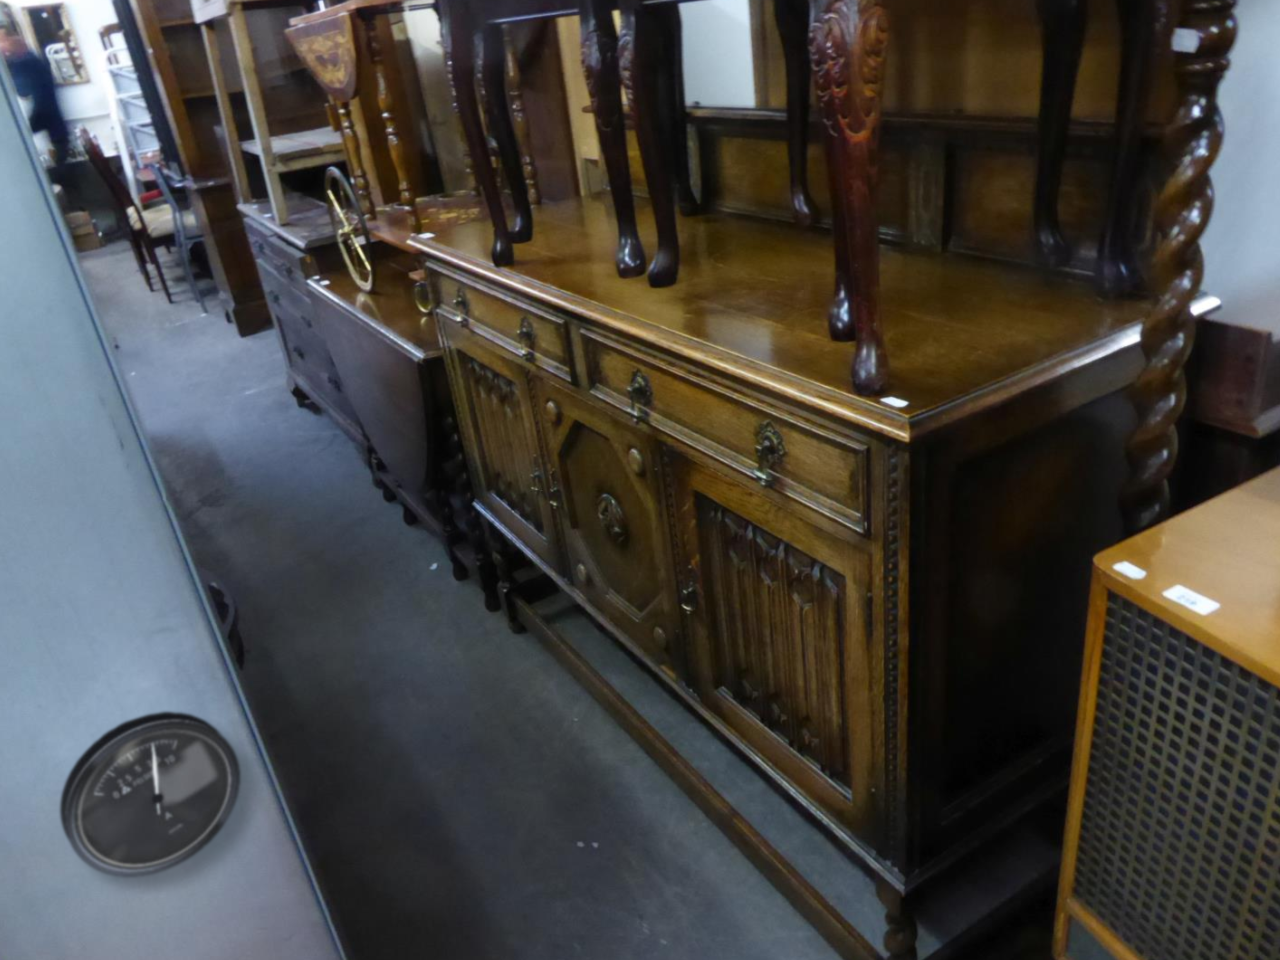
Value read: 7.5 A
